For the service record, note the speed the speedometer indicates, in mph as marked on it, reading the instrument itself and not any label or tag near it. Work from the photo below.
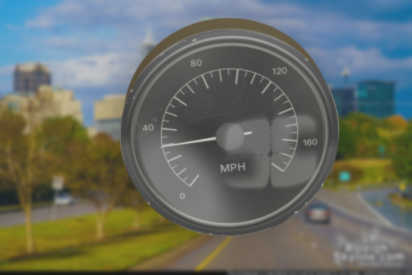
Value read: 30 mph
